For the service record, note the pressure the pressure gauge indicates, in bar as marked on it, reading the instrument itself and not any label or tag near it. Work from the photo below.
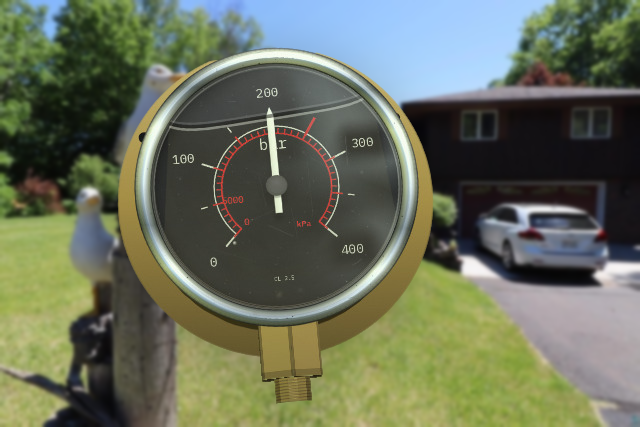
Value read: 200 bar
